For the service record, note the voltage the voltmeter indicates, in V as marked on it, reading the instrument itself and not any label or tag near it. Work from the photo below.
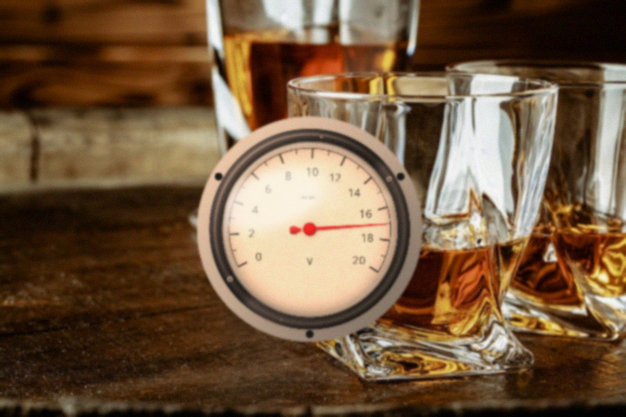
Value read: 17 V
